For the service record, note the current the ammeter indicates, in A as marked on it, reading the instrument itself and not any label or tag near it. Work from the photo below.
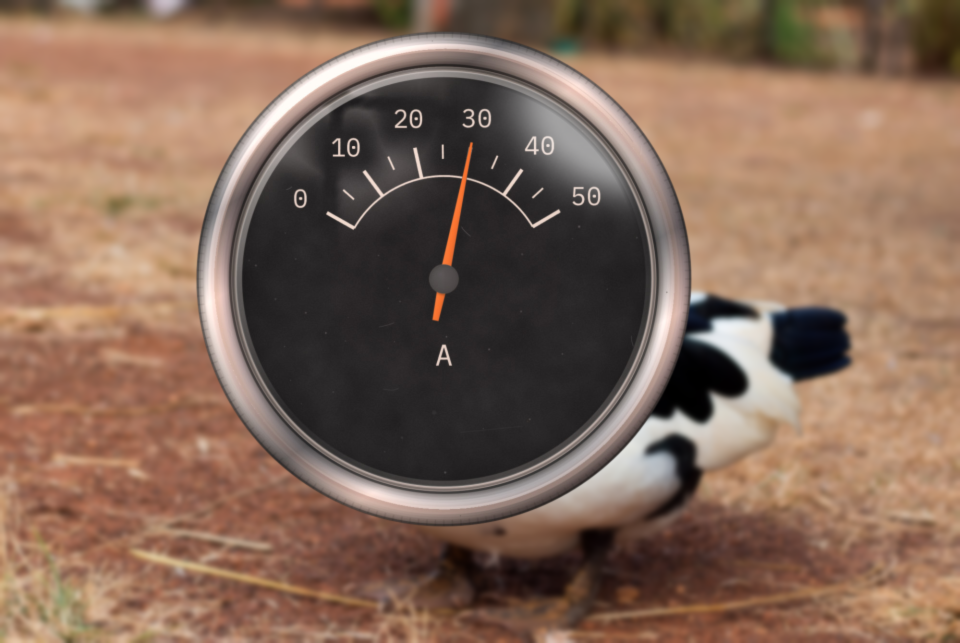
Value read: 30 A
